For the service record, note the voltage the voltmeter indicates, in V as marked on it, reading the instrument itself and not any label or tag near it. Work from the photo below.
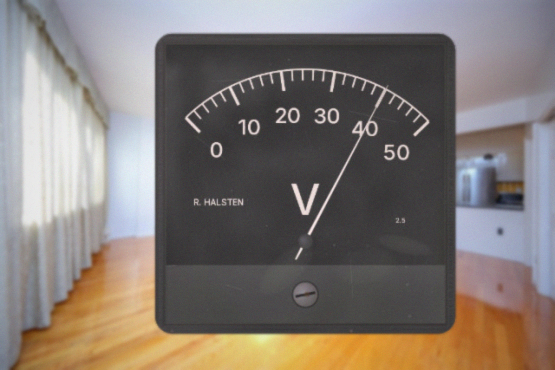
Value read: 40 V
